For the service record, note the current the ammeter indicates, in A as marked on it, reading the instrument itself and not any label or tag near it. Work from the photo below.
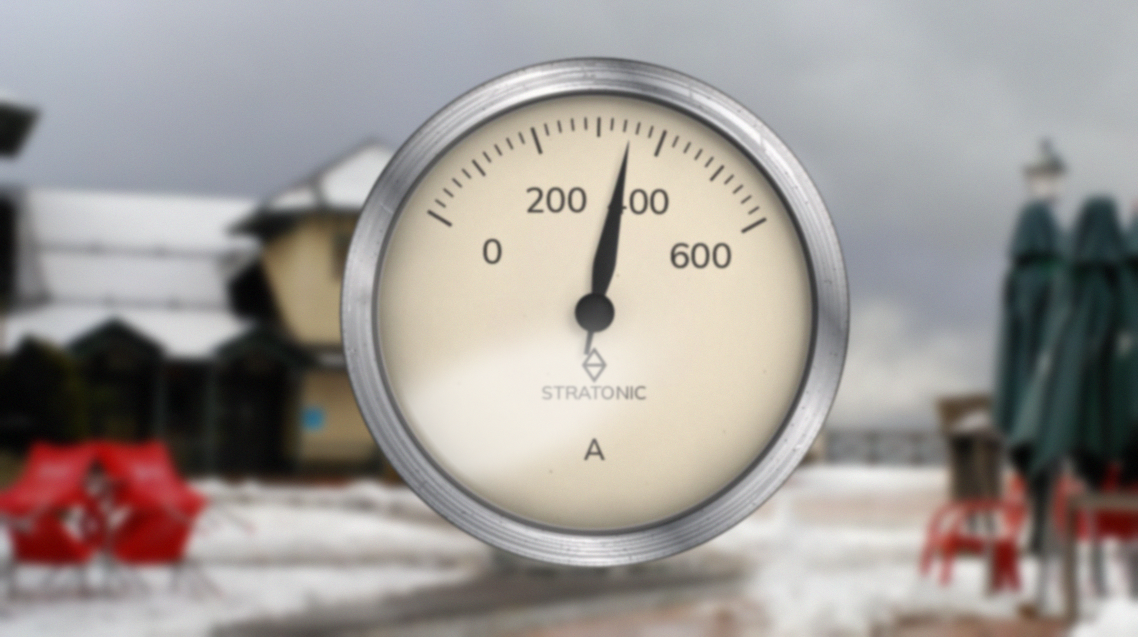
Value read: 350 A
